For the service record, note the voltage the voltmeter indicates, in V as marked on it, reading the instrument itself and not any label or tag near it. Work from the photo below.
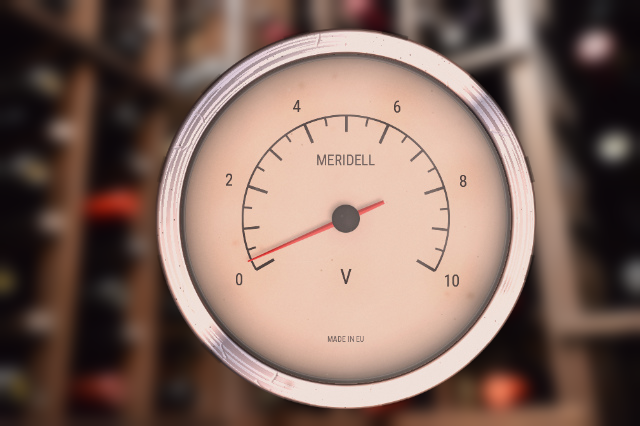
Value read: 0.25 V
